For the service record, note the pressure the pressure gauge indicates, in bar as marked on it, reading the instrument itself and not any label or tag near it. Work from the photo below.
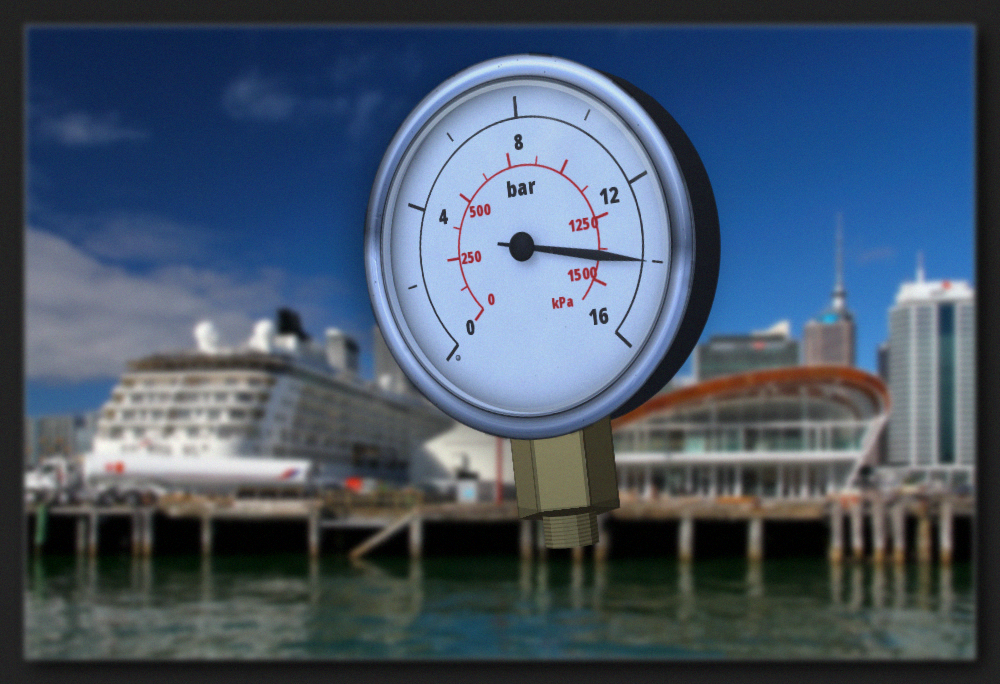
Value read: 14 bar
